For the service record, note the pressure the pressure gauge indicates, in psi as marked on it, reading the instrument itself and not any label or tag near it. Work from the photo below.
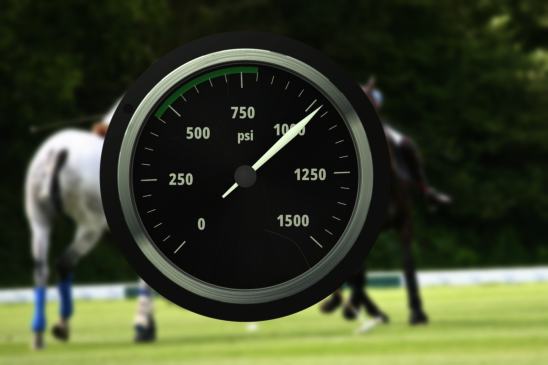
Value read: 1025 psi
